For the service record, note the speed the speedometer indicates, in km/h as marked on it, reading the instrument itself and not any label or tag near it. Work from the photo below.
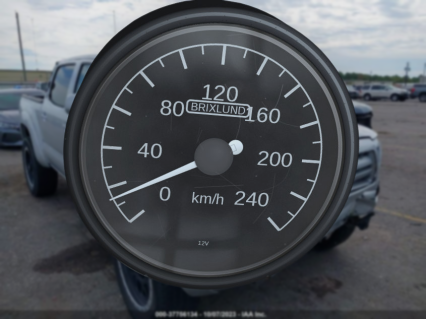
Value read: 15 km/h
